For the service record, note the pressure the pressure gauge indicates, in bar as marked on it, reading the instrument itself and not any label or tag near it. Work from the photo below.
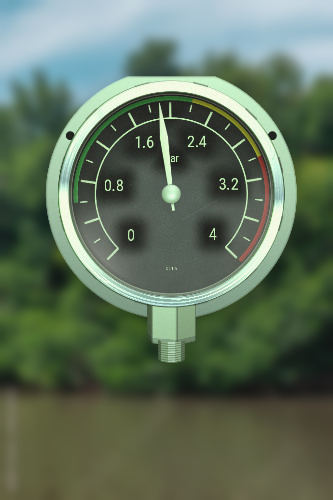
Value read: 1.9 bar
